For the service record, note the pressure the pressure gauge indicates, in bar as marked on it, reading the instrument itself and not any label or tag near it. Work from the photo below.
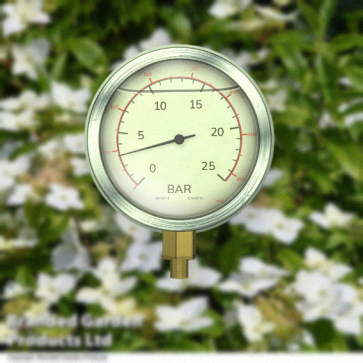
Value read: 3 bar
